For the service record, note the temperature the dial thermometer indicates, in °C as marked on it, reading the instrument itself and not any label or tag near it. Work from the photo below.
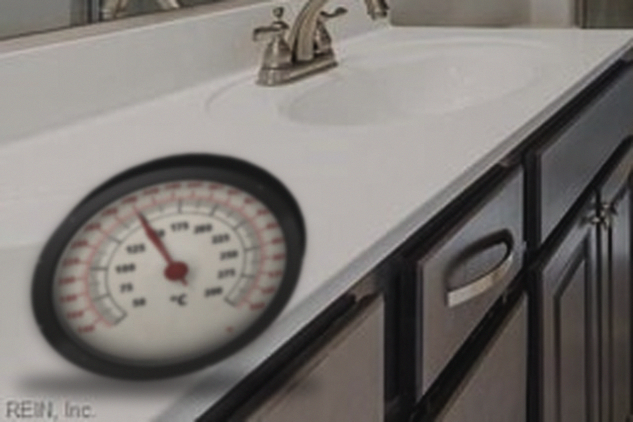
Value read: 150 °C
